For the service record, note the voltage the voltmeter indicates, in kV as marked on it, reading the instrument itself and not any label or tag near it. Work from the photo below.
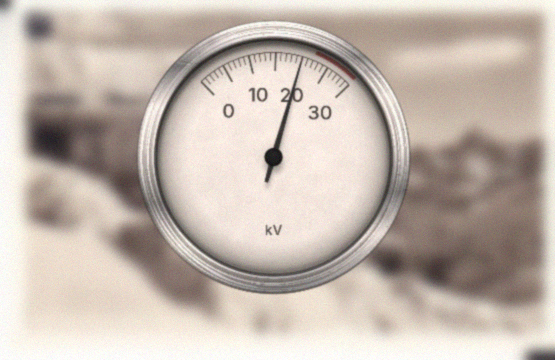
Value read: 20 kV
